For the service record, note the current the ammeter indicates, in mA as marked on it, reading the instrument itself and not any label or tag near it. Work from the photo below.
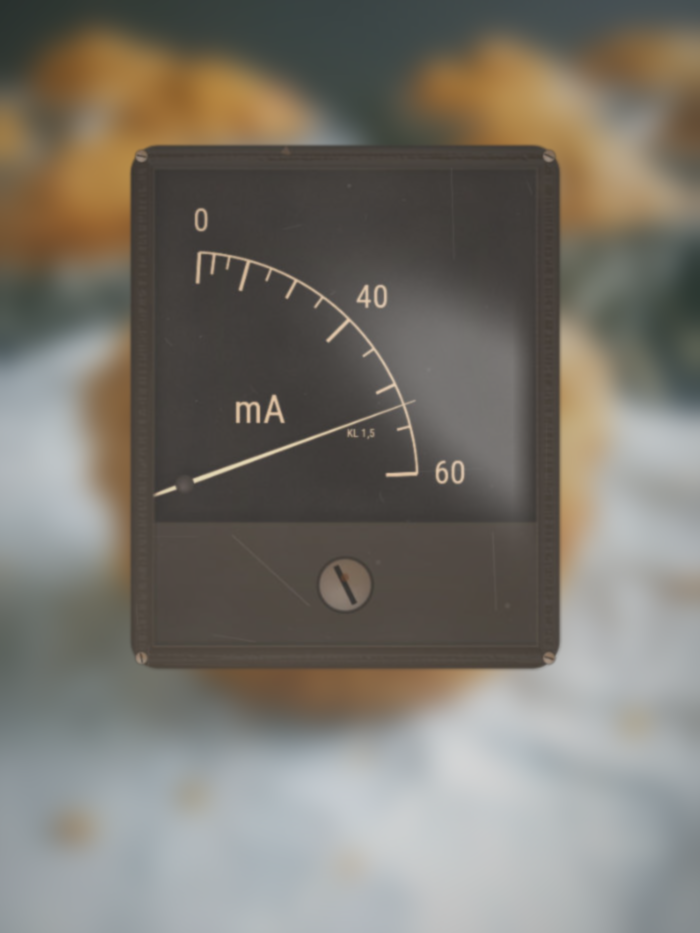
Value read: 52.5 mA
